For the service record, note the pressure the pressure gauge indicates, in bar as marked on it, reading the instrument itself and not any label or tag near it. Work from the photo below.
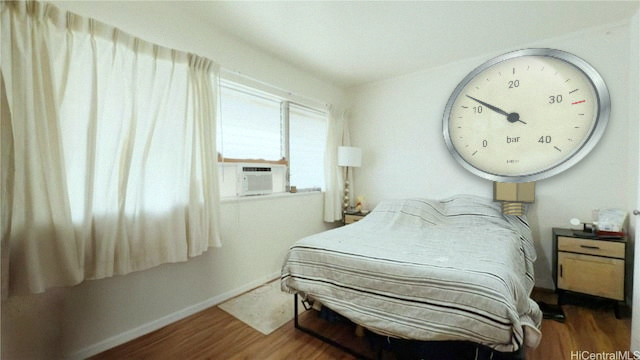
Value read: 12 bar
